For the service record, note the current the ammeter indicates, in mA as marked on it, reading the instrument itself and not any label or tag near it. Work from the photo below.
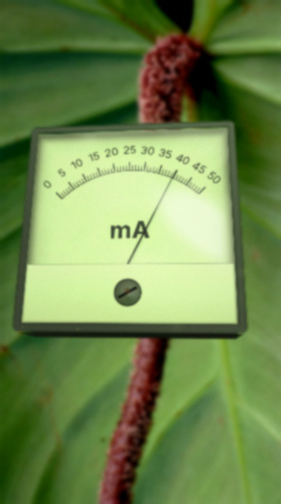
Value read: 40 mA
